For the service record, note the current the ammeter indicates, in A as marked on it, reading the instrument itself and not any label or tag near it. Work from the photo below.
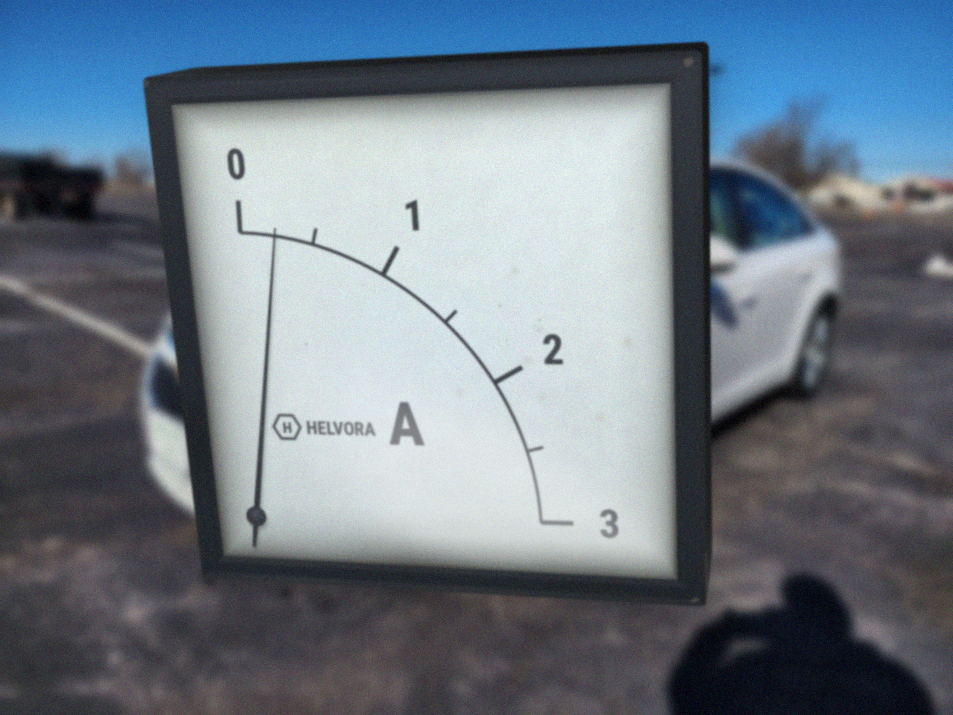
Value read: 0.25 A
